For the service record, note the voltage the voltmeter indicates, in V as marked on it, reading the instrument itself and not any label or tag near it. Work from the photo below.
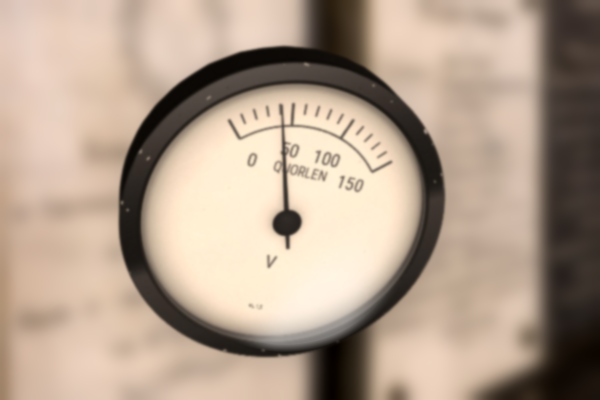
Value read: 40 V
